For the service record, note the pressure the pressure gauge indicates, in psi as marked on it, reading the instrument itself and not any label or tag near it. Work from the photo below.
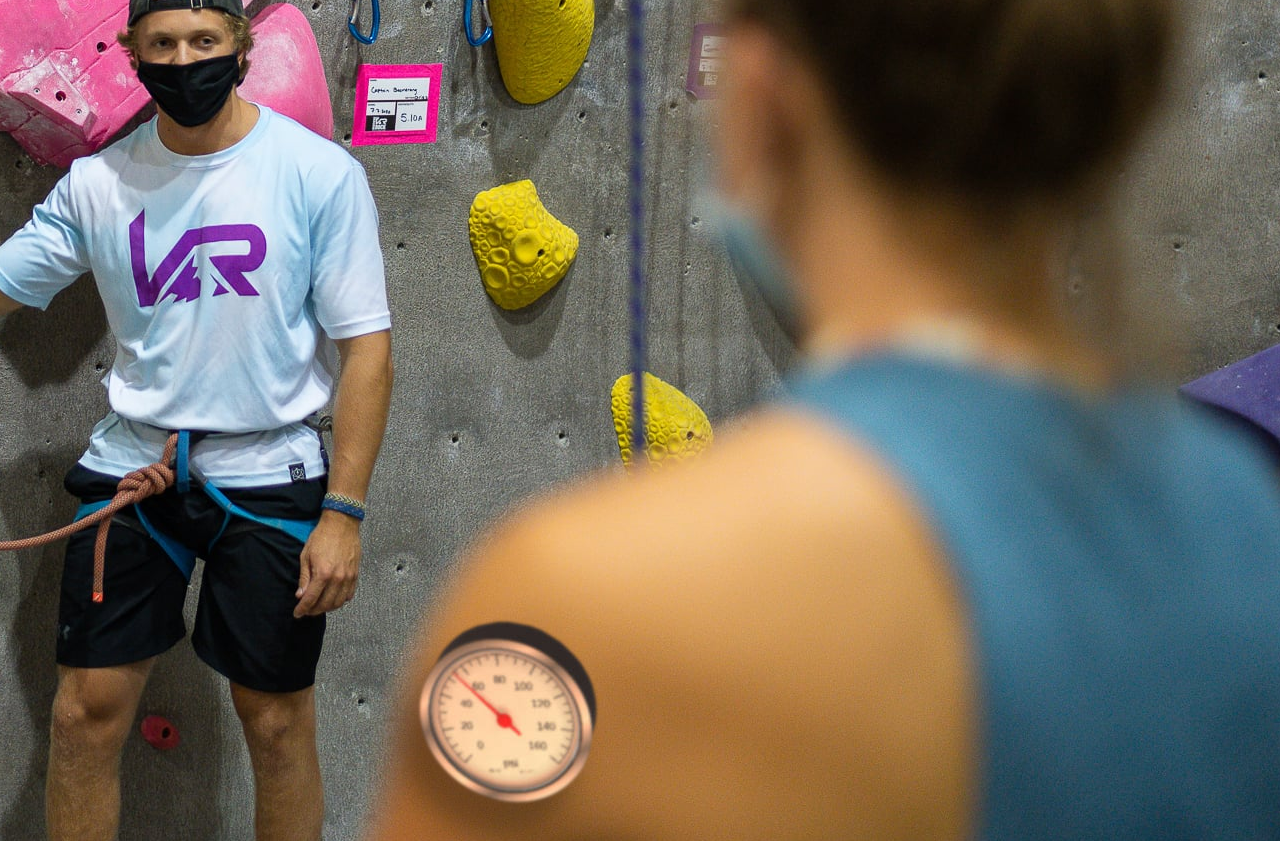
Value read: 55 psi
